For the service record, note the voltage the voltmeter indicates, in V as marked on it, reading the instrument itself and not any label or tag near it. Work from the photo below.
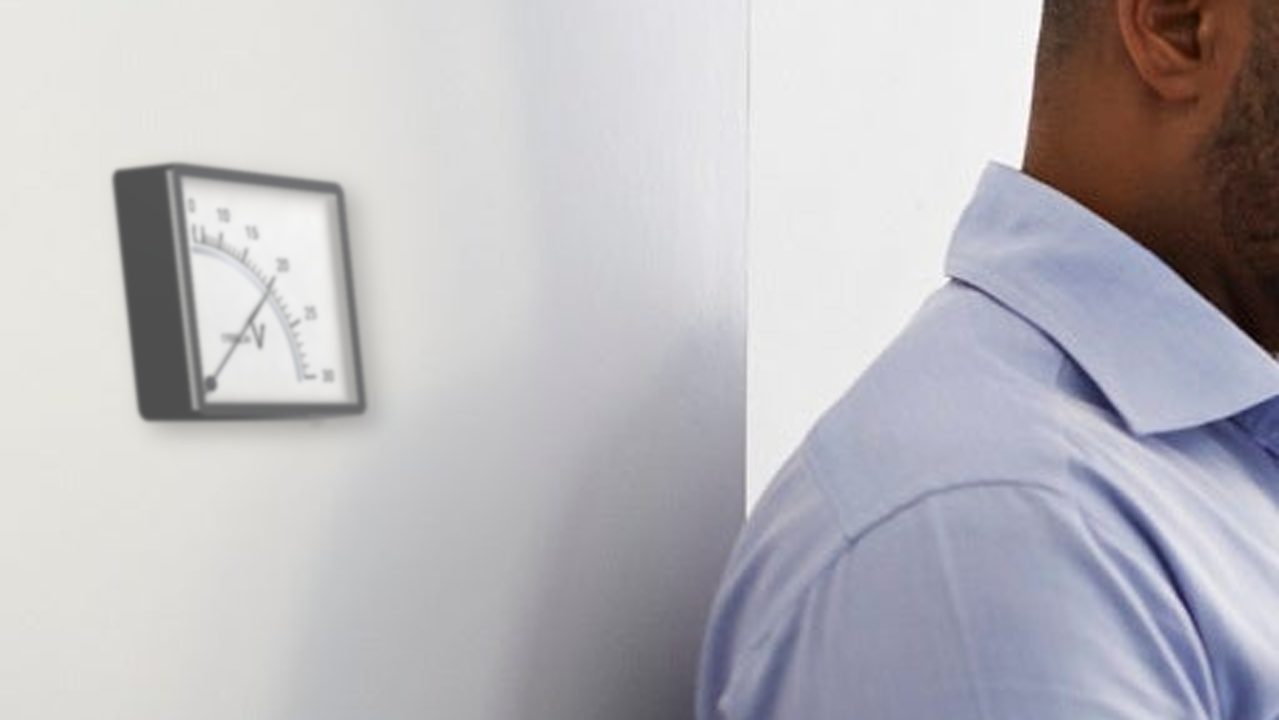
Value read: 20 V
